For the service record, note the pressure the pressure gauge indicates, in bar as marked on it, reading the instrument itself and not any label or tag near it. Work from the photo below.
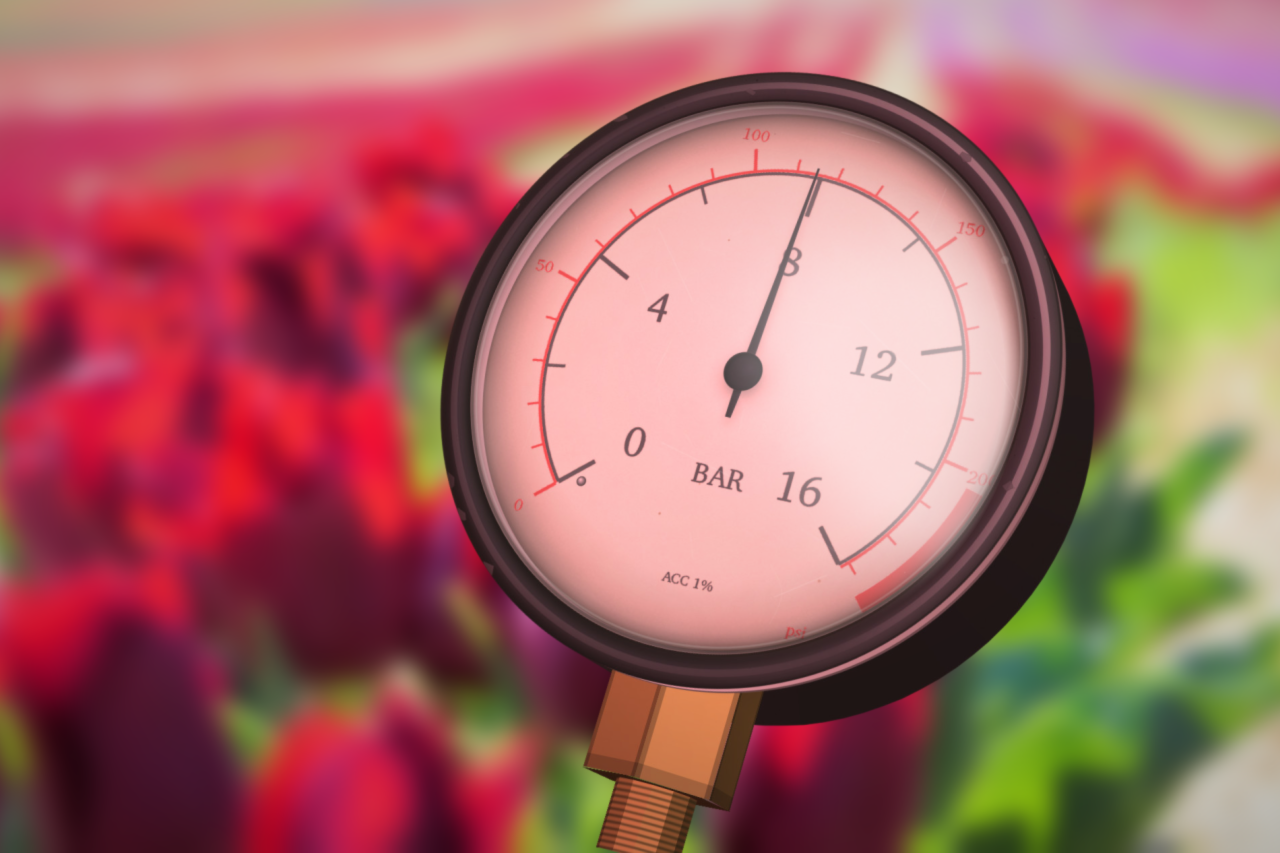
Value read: 8 bar
